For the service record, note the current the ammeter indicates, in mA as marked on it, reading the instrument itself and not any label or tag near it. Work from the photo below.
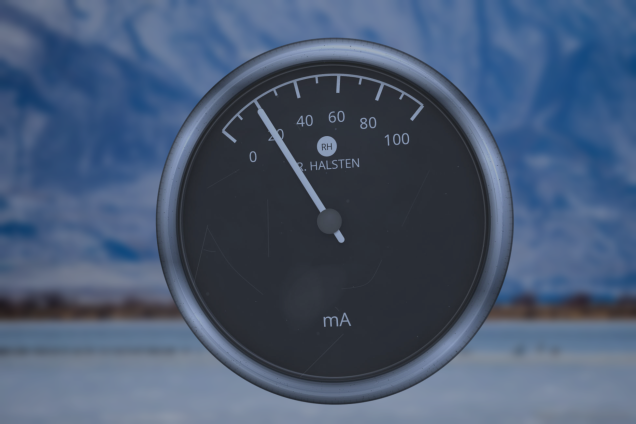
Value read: 20 mA
